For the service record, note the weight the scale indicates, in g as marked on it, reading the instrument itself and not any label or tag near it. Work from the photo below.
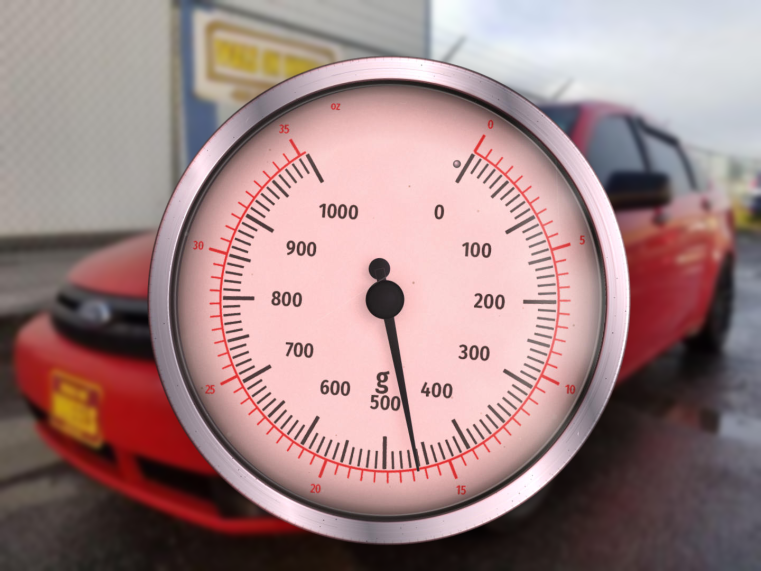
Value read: 460 g
